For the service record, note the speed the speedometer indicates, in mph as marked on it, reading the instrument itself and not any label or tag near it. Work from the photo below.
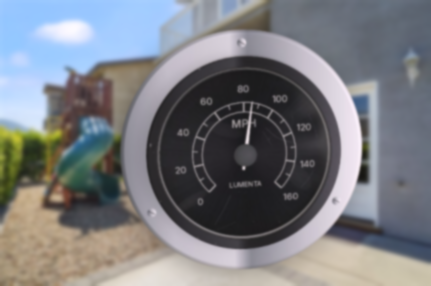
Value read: 85 mph
